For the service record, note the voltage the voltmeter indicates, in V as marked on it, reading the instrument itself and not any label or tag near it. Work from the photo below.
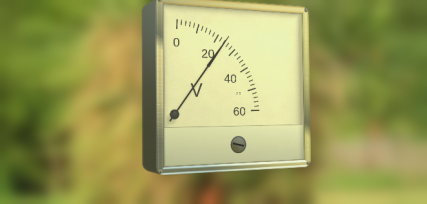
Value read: 24 V
